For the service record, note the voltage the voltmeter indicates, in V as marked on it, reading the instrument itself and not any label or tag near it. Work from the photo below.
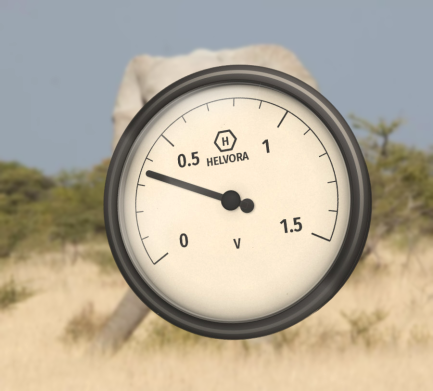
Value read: 0.35 V
